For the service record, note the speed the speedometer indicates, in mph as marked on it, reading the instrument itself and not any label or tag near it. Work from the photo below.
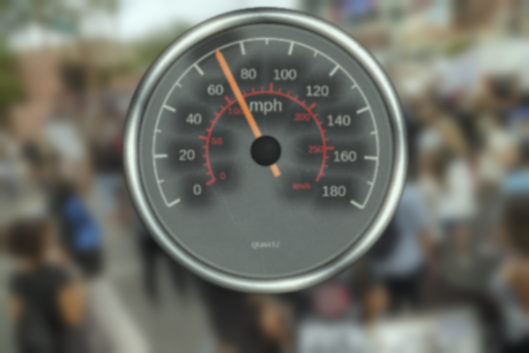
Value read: 70 mph
